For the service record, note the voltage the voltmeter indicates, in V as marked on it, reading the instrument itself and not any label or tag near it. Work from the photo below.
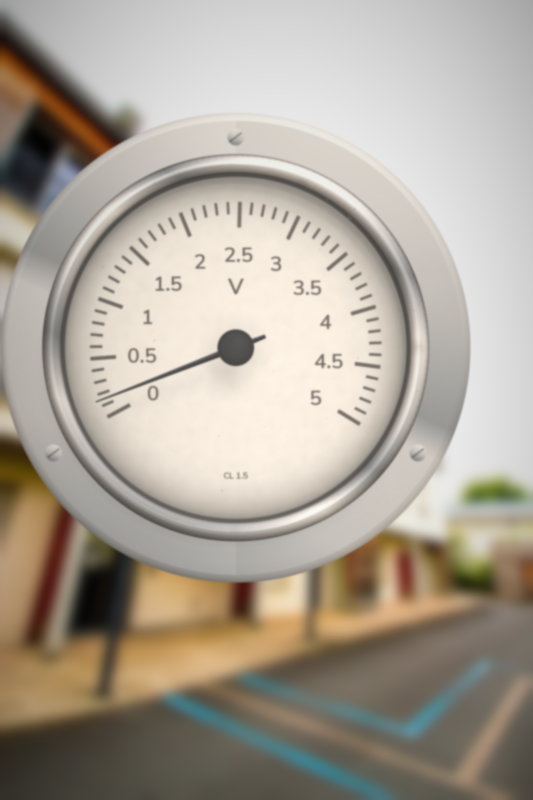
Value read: 0.15 V
